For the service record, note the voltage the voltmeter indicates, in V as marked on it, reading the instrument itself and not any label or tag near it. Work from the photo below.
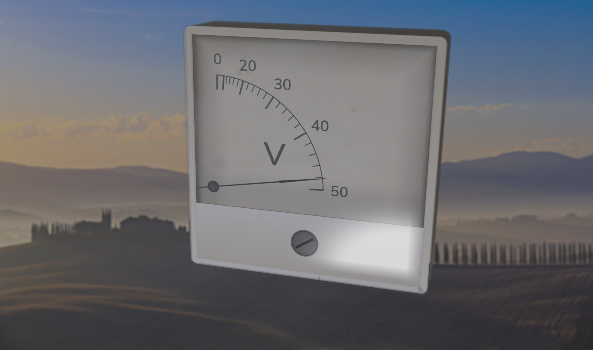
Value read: 48 V
